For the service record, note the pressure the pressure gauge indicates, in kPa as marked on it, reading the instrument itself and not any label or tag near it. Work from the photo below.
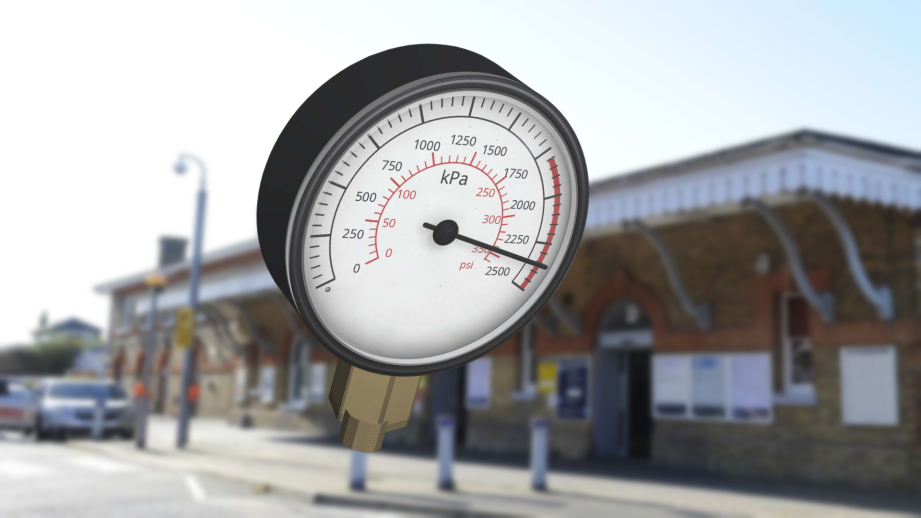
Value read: 2350 kPa
